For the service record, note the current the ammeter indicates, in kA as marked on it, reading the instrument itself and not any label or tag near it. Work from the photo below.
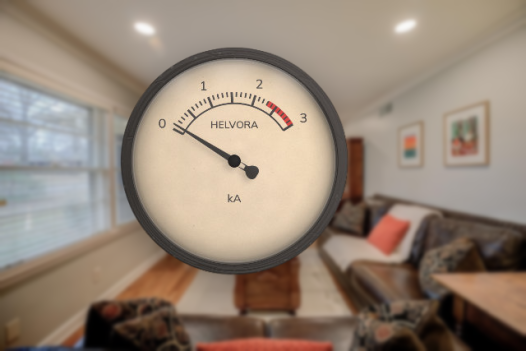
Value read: 0.1 kA
